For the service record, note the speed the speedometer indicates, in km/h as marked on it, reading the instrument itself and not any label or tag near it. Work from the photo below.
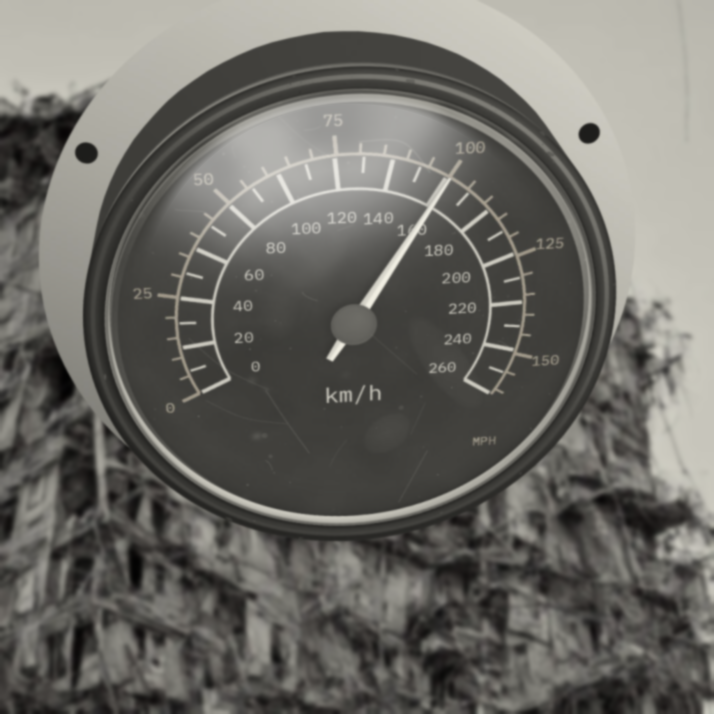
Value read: 160 km/h
